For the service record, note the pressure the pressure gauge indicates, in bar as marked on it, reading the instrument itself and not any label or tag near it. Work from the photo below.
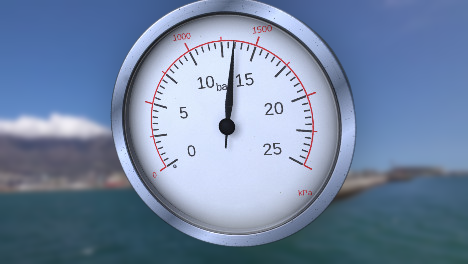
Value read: 13.5 bar
